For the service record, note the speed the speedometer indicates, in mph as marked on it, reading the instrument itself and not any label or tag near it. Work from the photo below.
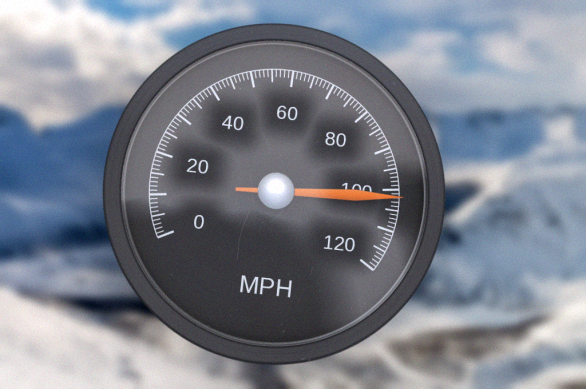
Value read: 102 mph
